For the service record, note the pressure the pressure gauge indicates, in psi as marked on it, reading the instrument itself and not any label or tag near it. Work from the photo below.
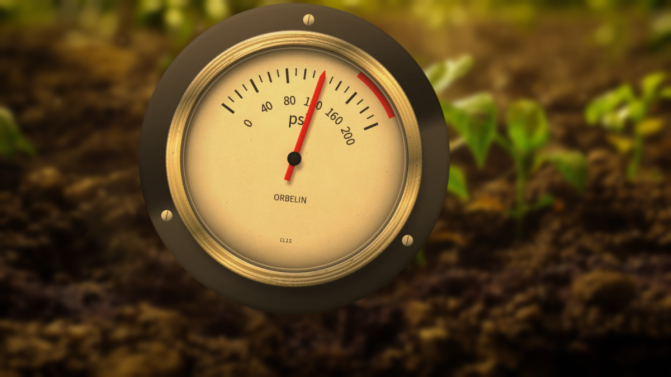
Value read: 120 psi
